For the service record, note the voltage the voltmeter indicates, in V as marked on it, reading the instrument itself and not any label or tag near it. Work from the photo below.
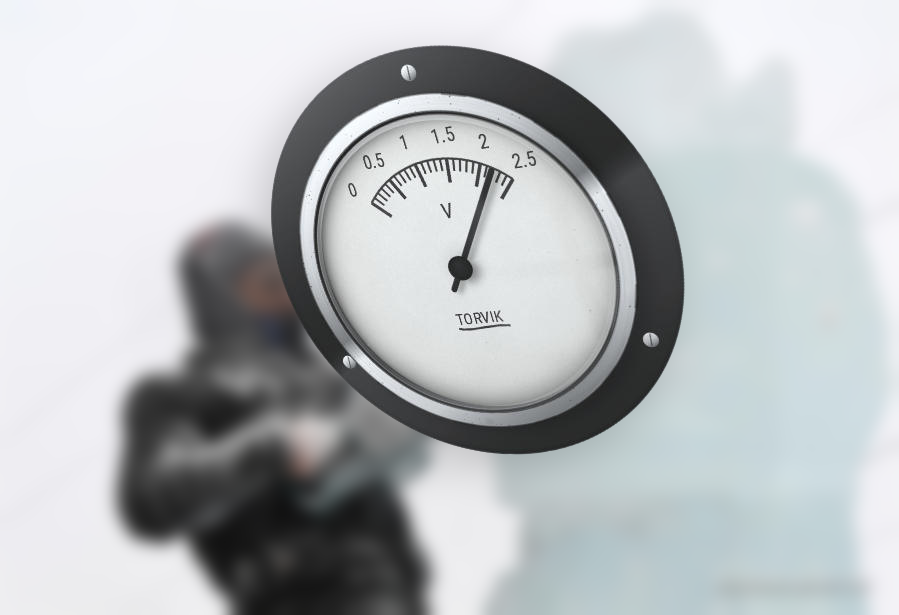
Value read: 2.2 V
